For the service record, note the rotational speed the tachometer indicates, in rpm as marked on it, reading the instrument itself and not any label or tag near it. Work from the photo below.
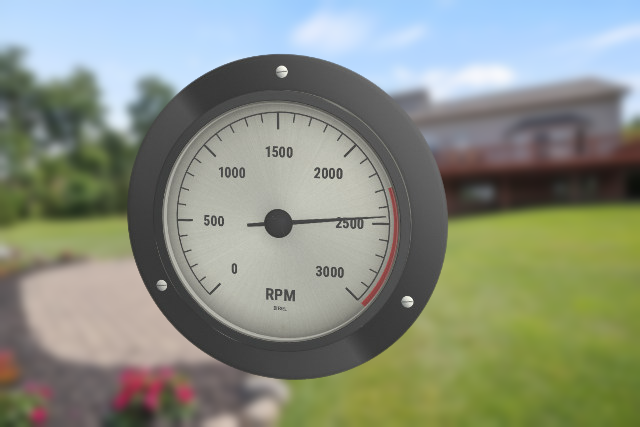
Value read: 2450 rpm
